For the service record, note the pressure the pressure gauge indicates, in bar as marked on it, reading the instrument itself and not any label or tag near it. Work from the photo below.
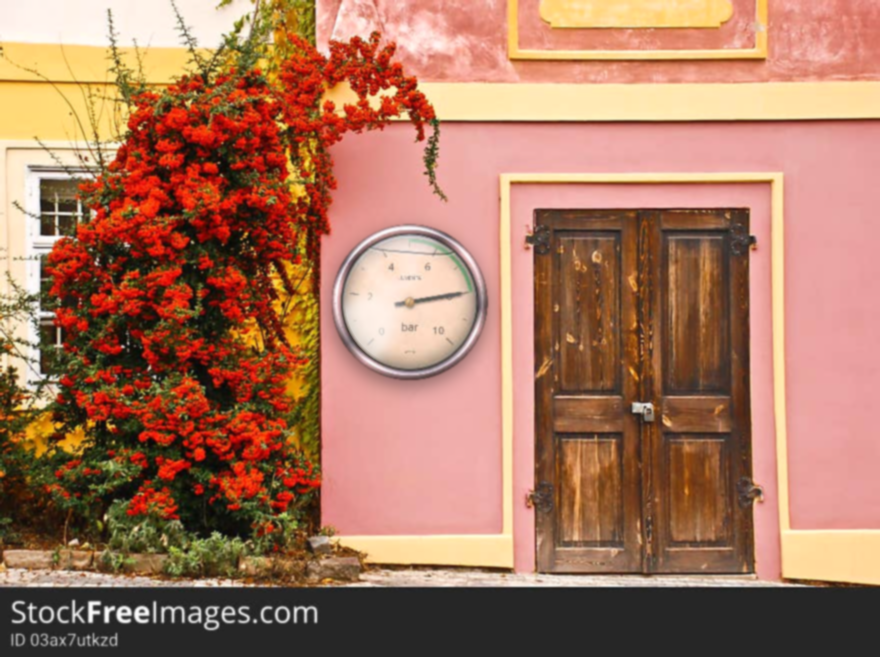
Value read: 8 bar
